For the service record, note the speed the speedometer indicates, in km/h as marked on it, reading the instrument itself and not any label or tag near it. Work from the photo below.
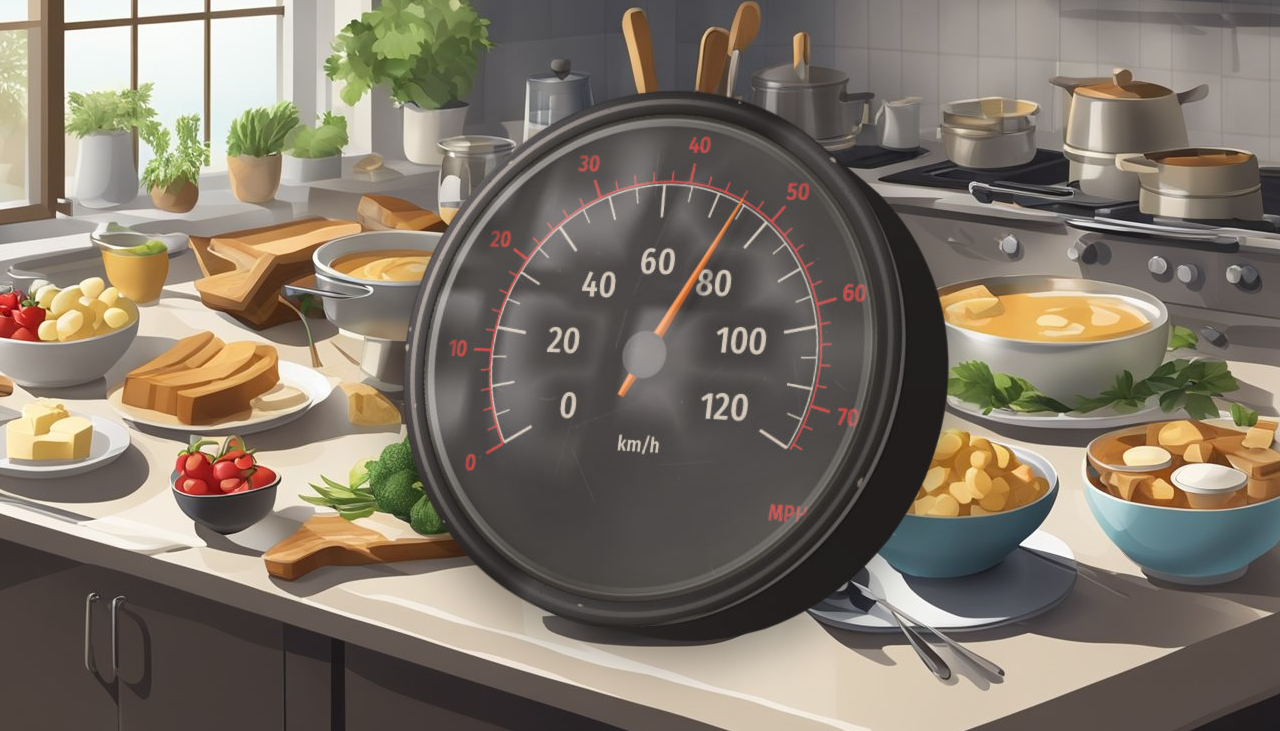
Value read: 75 km/h
